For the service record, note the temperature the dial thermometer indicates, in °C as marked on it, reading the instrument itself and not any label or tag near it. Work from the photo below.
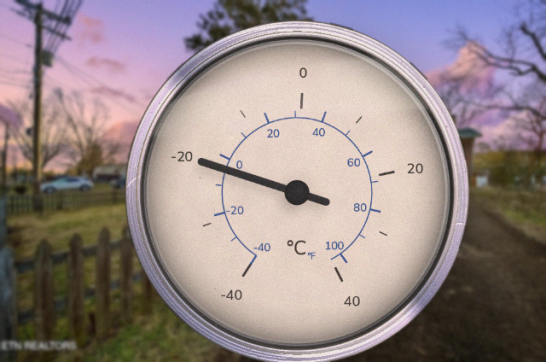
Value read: -20 °C
